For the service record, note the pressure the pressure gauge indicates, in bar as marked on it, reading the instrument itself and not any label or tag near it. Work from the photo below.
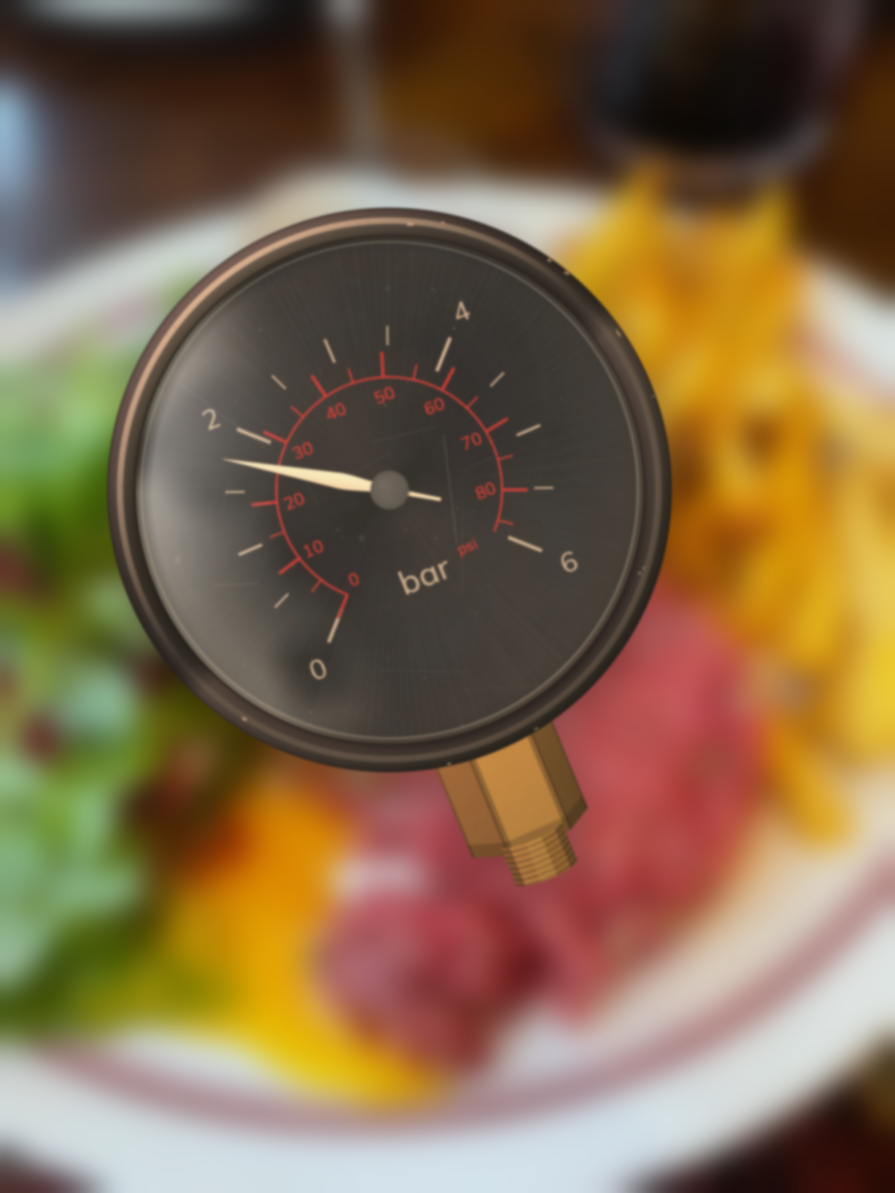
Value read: 1.75 bar
